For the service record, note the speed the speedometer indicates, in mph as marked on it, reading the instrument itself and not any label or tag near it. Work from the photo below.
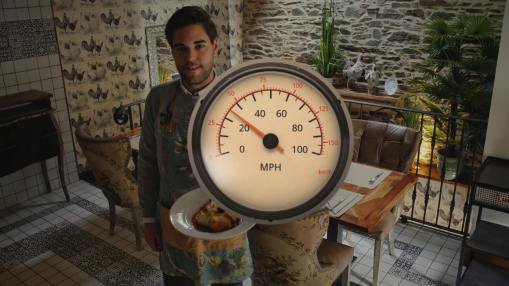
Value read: 25 mph
